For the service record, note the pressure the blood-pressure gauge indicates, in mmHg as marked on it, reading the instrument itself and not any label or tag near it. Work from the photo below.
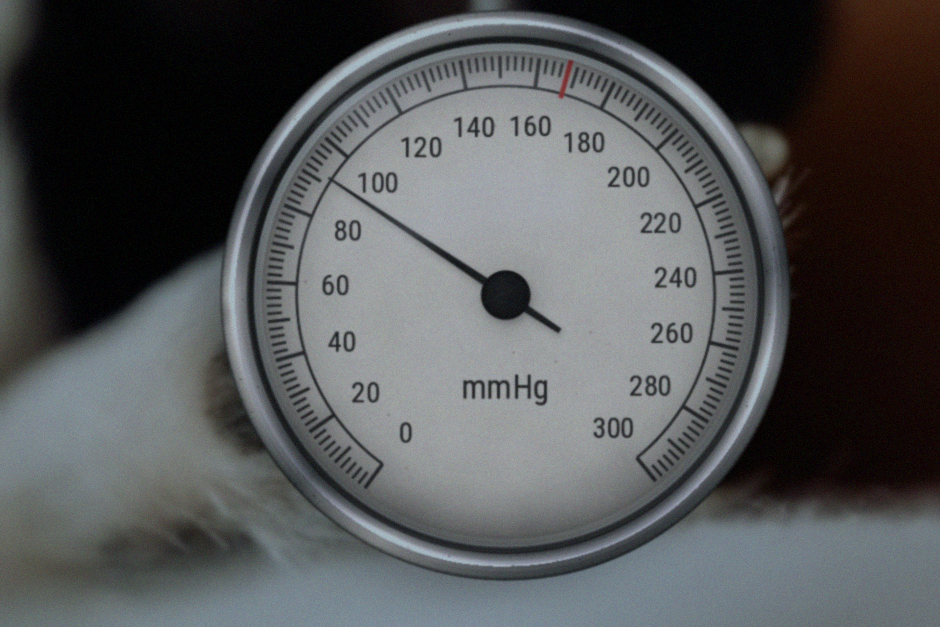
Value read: 92 mmHg
